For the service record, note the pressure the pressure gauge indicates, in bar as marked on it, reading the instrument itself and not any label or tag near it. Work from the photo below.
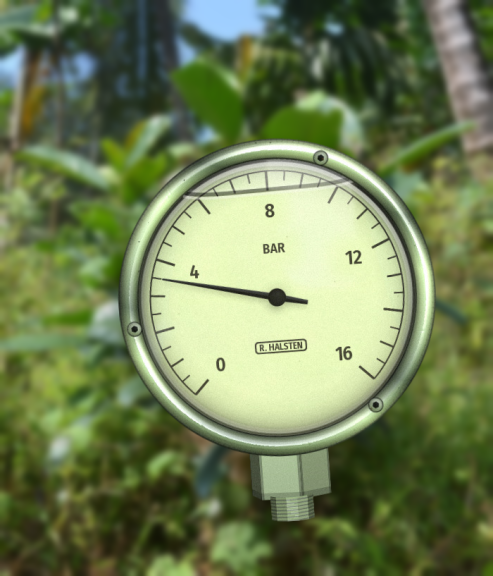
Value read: 3.5 bar
